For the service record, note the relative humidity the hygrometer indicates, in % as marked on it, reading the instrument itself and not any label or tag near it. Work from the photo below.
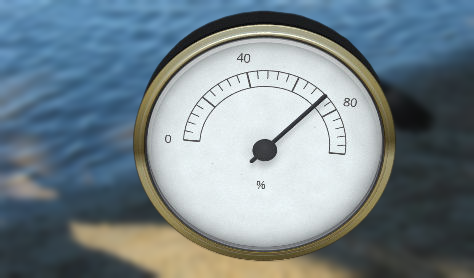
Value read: 72 %
